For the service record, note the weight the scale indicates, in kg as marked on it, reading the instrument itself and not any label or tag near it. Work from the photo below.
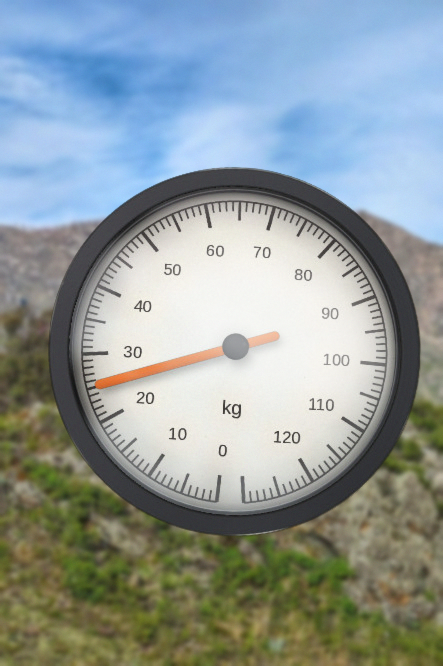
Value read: 25 kg
